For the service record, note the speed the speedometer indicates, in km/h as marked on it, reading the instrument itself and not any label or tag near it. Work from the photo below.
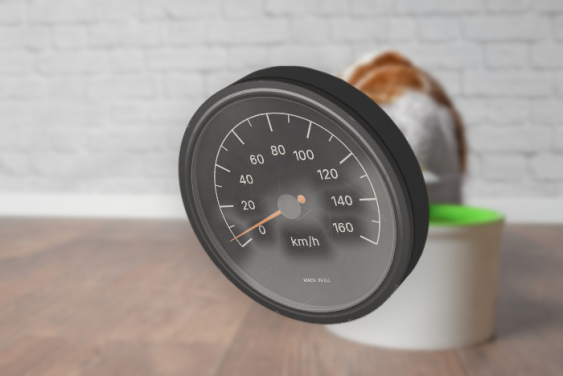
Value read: 5 km/h
